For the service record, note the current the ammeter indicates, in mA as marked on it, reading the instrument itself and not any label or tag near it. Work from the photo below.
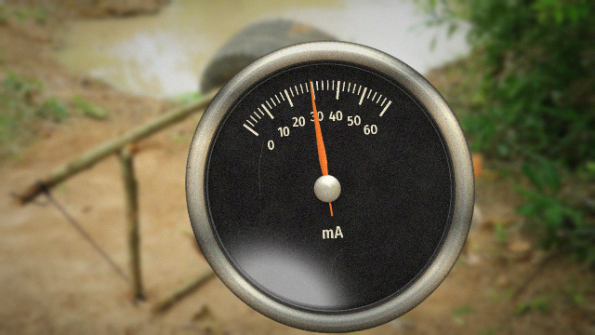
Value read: 30 mA
